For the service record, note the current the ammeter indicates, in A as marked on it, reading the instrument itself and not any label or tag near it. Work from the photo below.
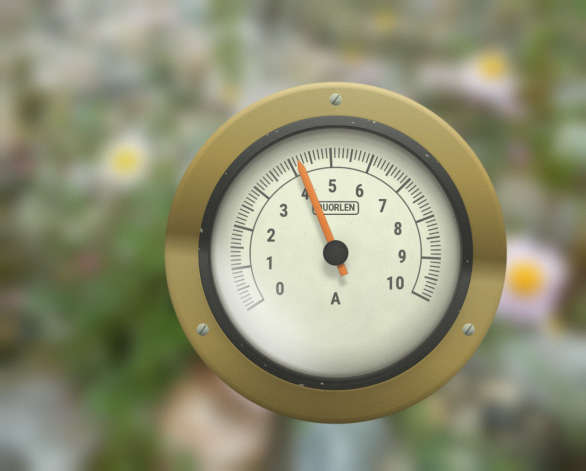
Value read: 4.2 A
